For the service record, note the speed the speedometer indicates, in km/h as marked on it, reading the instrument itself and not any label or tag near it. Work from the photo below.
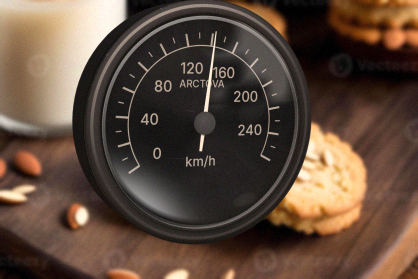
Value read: 140 km/h
